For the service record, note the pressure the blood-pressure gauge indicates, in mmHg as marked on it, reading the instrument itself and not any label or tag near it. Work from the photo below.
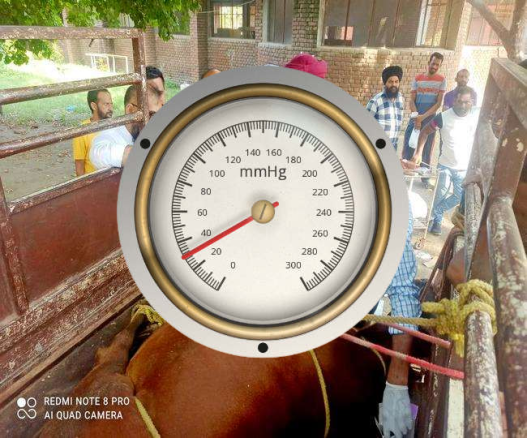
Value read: 30 mmHg
